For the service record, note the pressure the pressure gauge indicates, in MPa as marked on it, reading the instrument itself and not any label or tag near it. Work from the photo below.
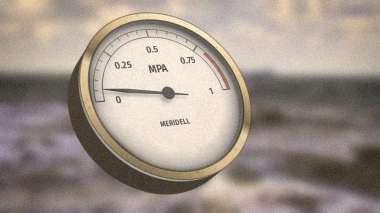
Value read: 0.05 MPa
